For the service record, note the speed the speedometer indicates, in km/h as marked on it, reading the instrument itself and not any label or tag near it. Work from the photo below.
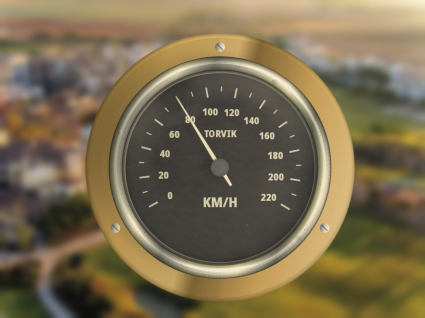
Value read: 80 km/h
